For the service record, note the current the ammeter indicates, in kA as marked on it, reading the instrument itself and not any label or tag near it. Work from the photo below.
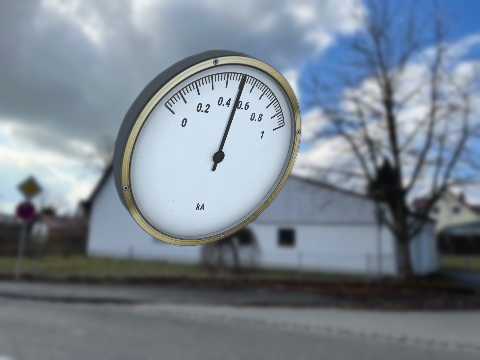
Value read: 0.5 kA
